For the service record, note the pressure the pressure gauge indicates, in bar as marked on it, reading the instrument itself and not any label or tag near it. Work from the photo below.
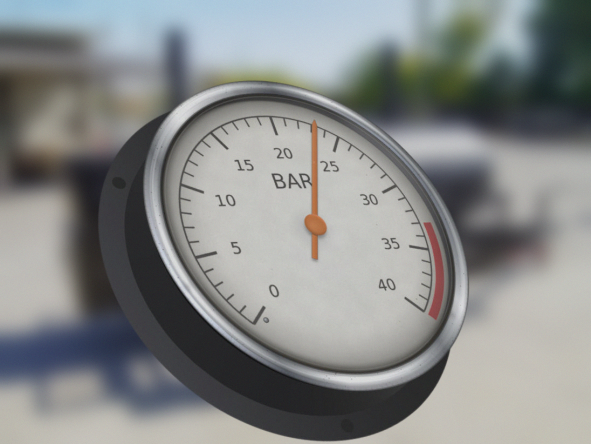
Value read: 23 bar
